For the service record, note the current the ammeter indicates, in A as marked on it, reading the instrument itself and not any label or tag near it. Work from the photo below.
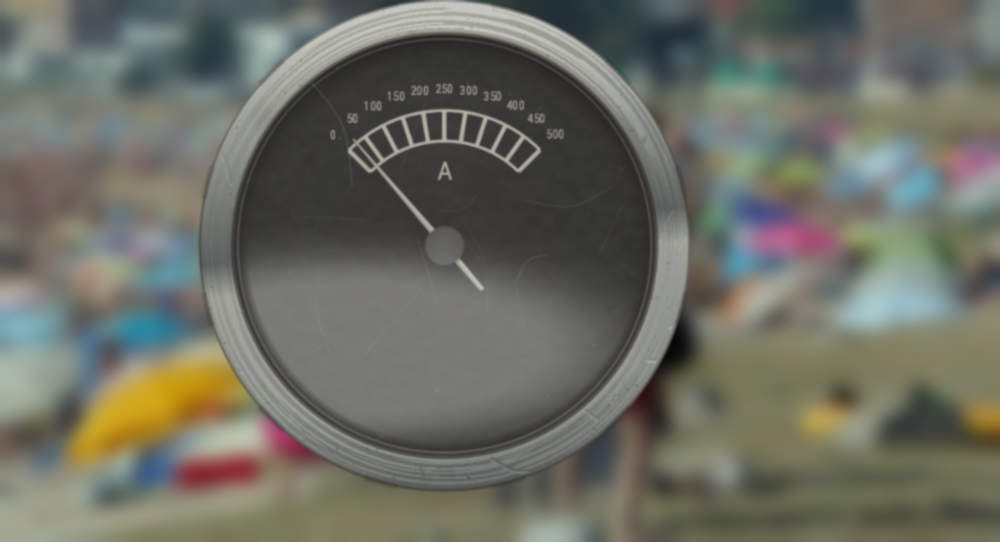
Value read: 25 A
